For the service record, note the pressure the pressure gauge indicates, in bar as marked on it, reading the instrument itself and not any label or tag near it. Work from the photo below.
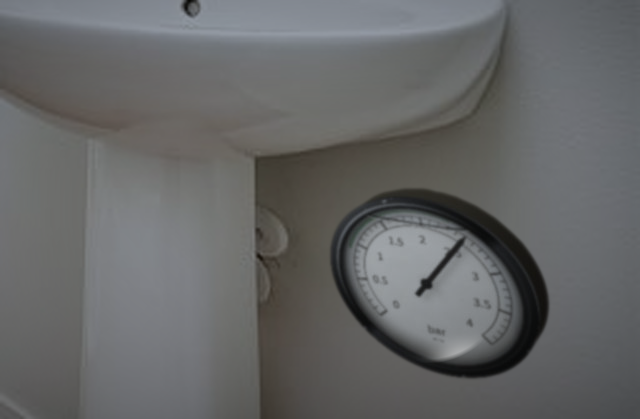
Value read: 2.5 bar
